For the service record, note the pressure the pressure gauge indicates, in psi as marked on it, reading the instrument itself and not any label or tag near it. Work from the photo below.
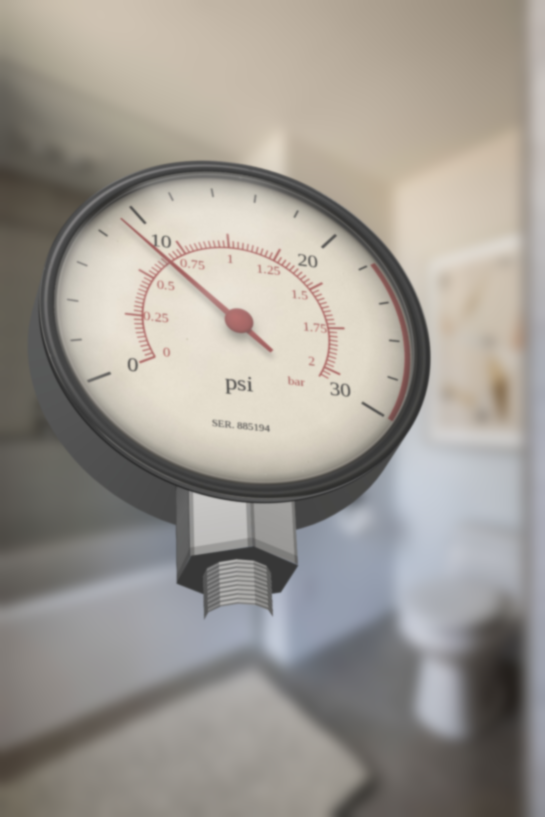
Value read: 9 psi
